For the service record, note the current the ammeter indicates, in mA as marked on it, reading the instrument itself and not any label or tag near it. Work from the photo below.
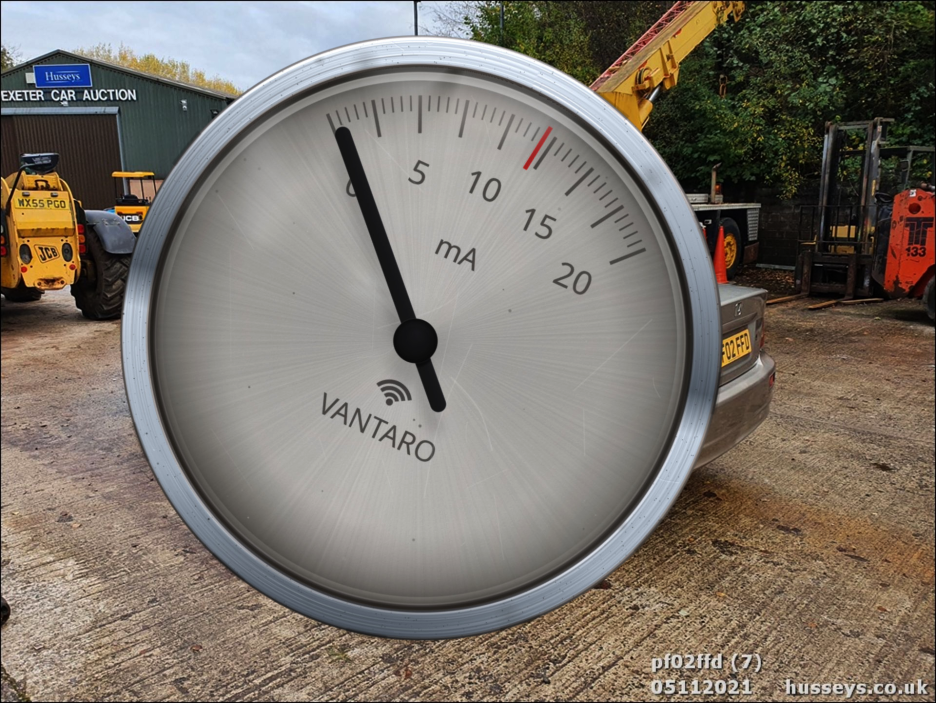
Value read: 0.5 mA
